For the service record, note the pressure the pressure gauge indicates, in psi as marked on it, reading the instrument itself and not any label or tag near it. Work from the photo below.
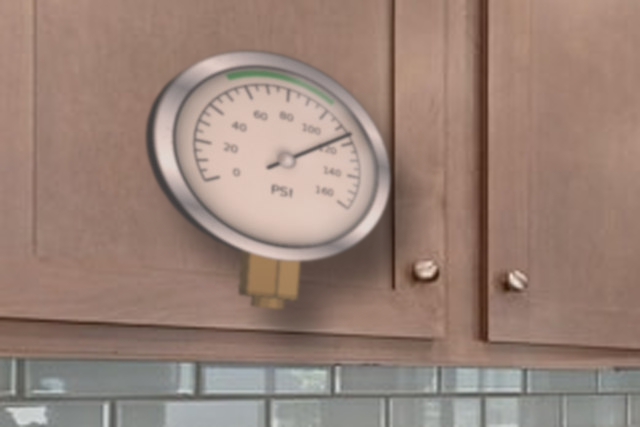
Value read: 115 psi
